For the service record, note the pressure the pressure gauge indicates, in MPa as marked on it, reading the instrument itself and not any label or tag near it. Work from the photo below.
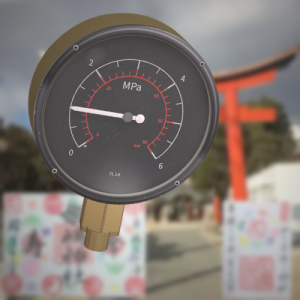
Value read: 1 MPa
